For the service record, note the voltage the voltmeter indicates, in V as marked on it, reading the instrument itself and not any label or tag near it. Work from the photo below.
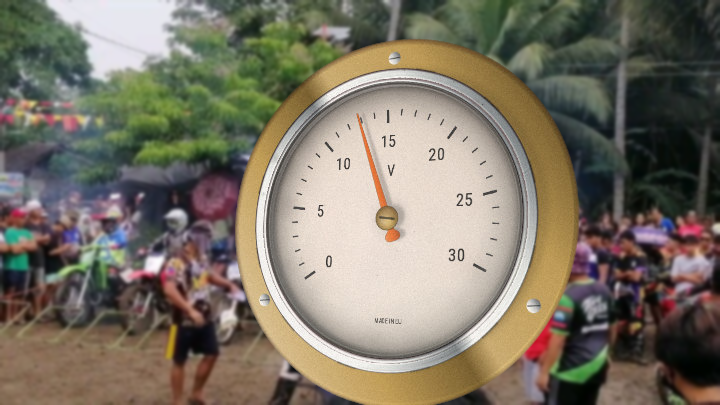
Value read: 13 V
